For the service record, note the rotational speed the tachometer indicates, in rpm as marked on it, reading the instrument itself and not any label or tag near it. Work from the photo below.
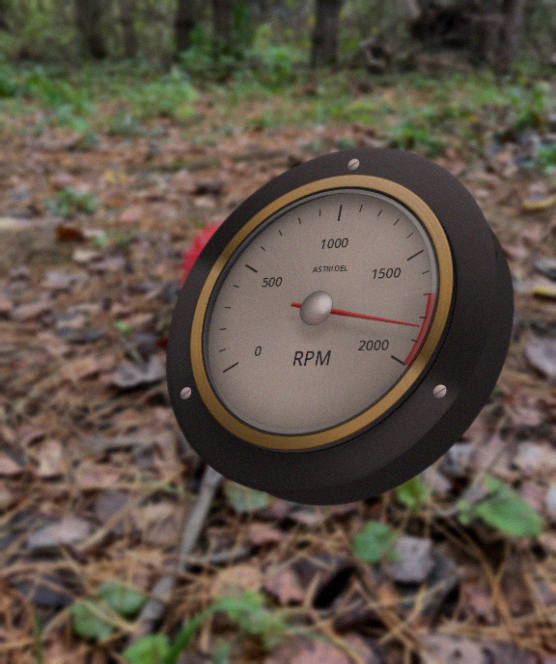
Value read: 1850 rpm
